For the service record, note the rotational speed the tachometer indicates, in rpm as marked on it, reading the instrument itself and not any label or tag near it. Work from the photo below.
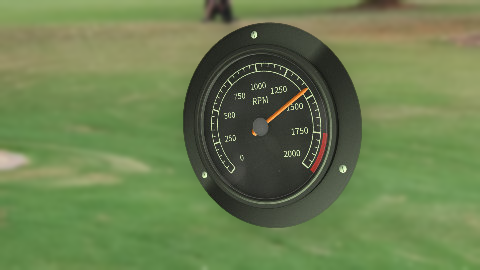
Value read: 1450 rpm
